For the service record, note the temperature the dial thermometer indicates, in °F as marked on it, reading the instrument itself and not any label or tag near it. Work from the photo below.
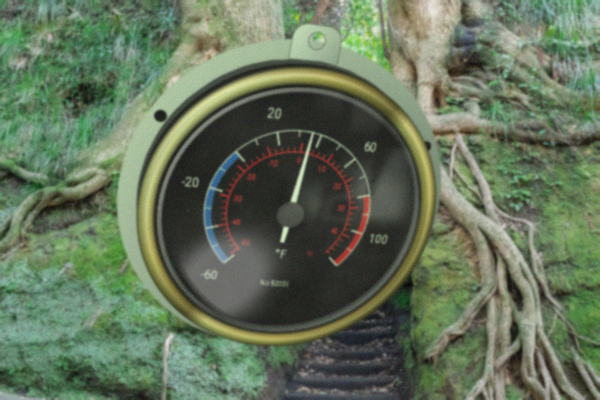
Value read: 35 °F
